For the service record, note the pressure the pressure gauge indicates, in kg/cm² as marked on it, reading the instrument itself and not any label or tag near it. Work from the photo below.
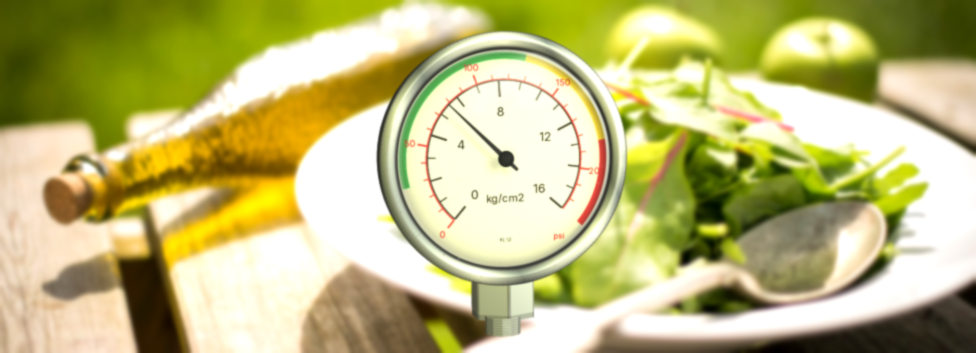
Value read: 5.5 kg/cm²
